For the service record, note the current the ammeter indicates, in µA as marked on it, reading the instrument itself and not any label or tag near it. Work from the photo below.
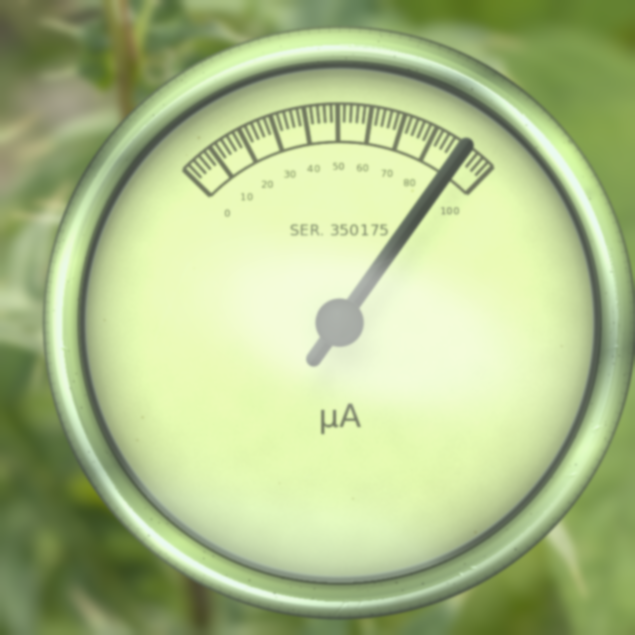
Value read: 90 µA
